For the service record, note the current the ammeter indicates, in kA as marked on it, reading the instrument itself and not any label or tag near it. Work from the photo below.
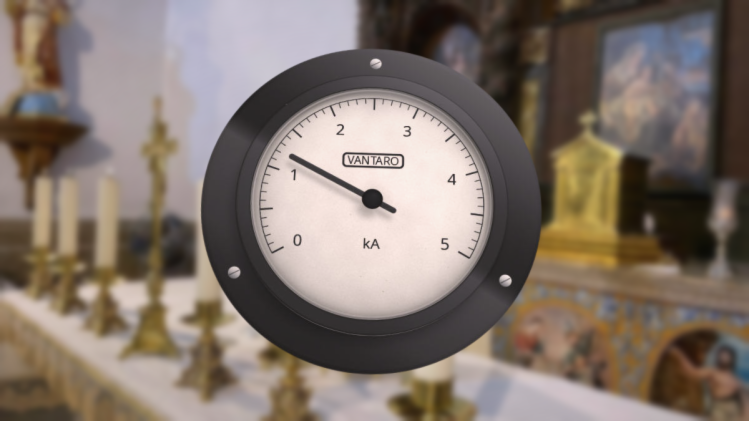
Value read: 1.2 kA
